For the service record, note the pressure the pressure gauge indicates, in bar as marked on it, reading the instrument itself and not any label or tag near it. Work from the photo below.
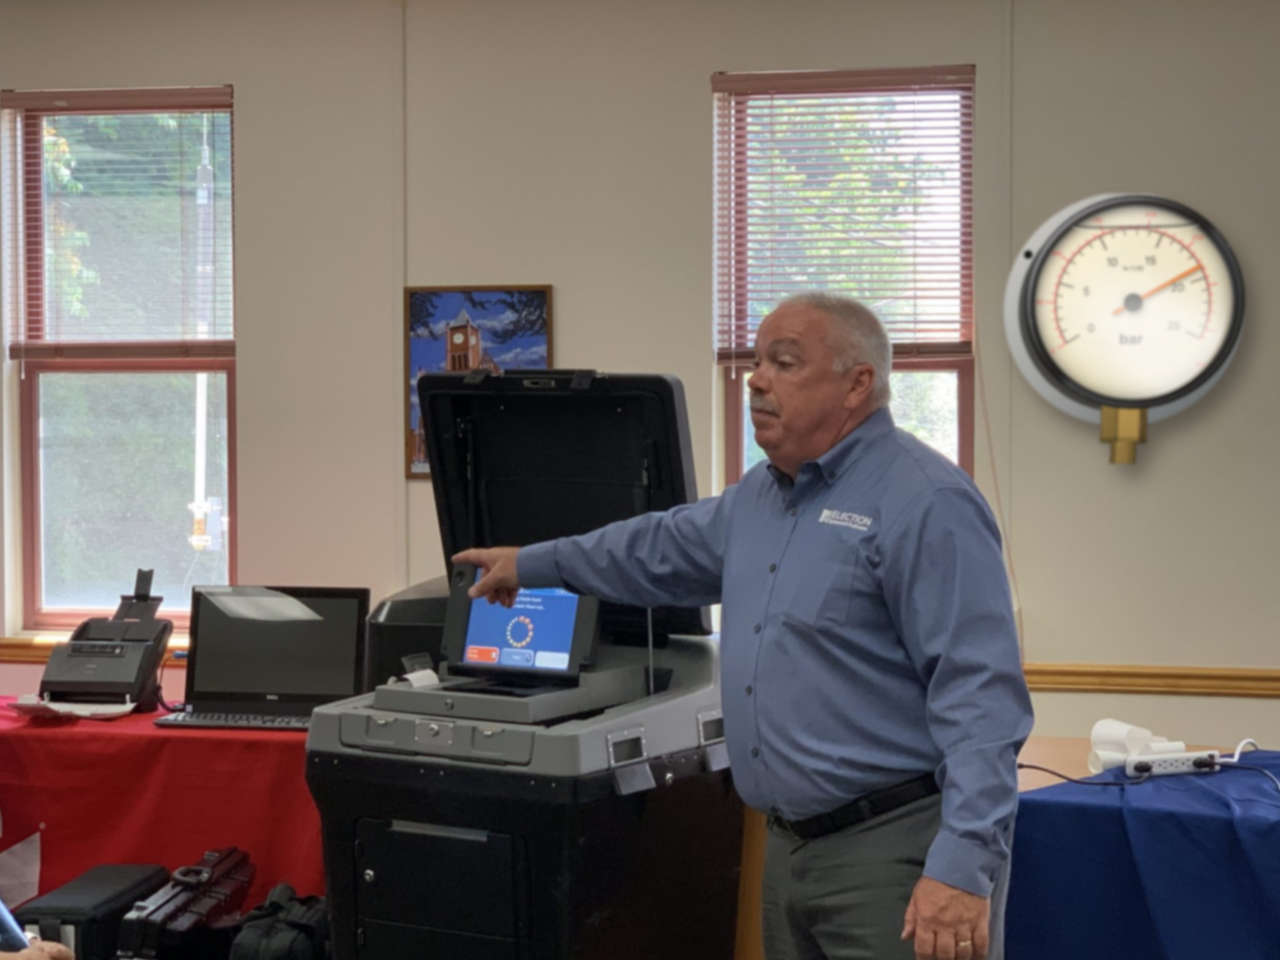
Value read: 19 bar
